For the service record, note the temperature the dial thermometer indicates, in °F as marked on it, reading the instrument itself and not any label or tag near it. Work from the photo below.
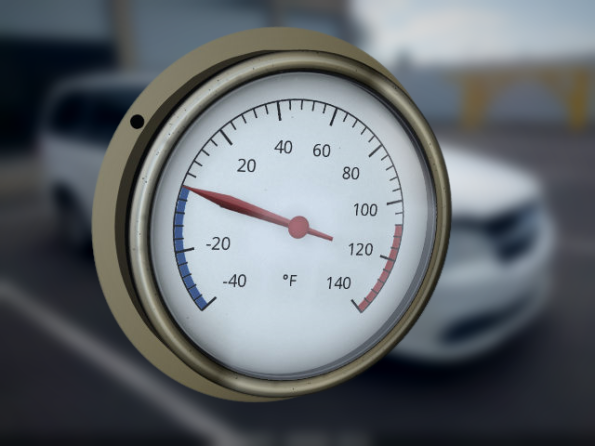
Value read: 0 °F
